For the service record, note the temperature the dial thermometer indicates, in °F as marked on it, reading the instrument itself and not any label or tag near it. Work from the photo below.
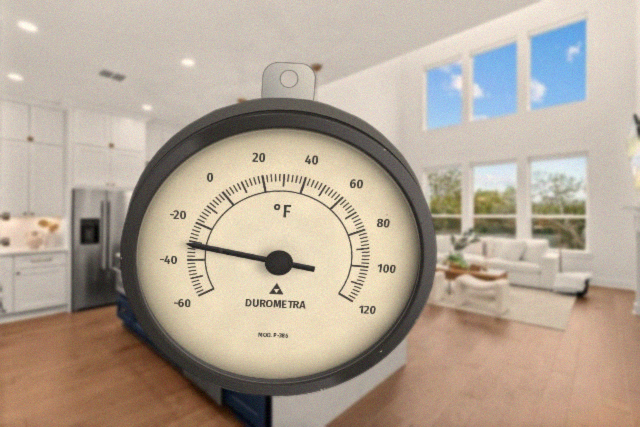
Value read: -30 °F
